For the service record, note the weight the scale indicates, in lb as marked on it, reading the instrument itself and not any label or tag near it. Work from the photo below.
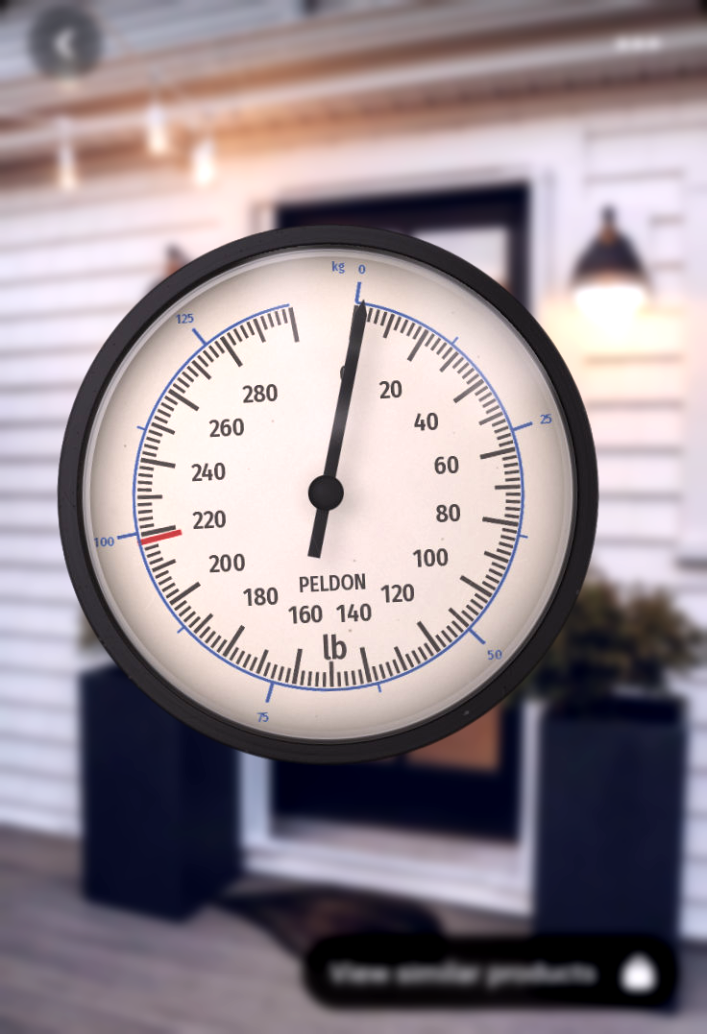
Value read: 2 lb
